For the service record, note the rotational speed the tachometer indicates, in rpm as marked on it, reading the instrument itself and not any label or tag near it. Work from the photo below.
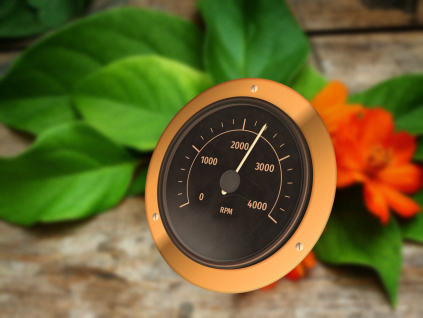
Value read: 2400 rpm
